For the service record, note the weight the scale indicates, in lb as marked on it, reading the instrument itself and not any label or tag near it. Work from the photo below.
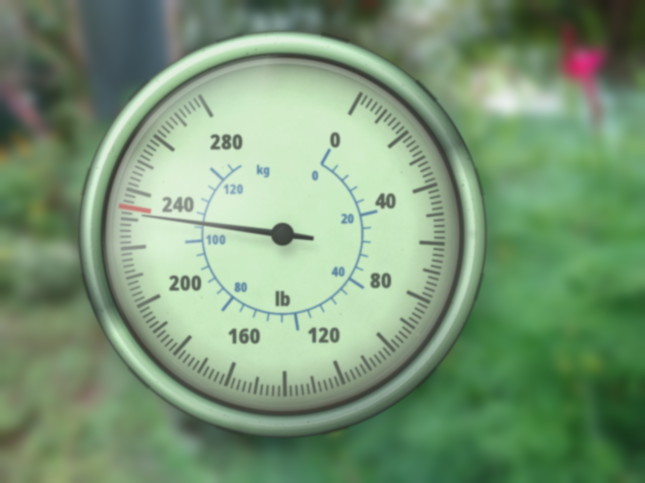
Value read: 232 lb
